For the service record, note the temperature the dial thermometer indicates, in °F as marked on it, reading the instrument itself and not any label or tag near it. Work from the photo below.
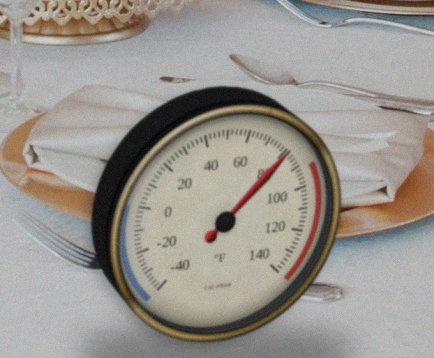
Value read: 80 °F
